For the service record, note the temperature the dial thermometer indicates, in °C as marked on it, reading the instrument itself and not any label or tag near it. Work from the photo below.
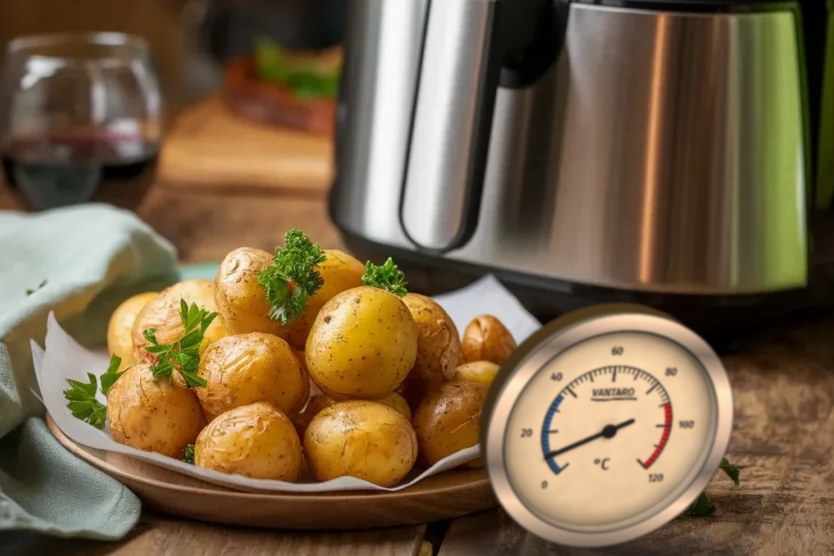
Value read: 10 °C
